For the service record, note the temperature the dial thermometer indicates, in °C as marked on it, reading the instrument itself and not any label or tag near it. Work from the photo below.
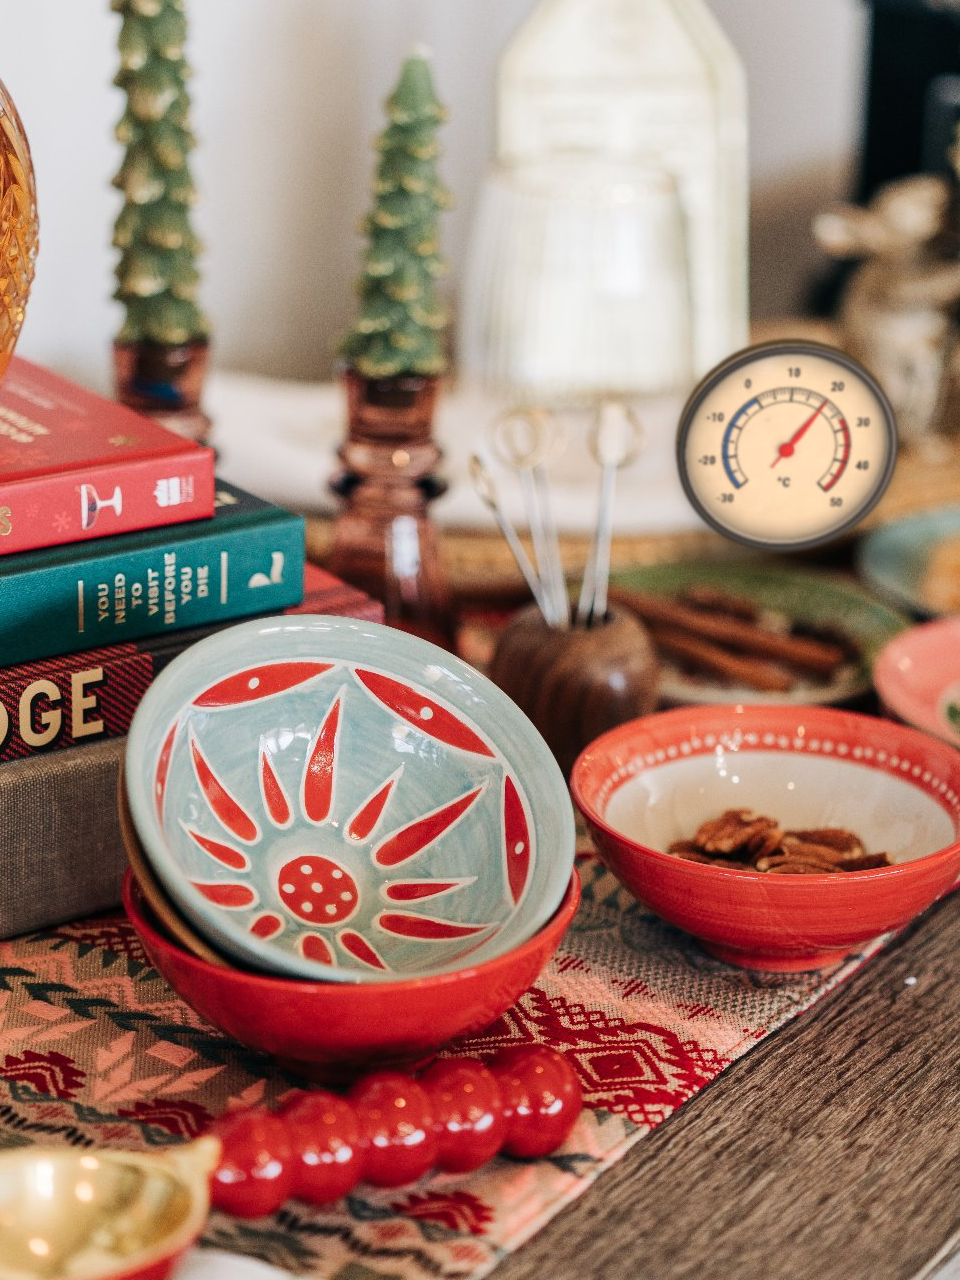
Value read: 20 °C
